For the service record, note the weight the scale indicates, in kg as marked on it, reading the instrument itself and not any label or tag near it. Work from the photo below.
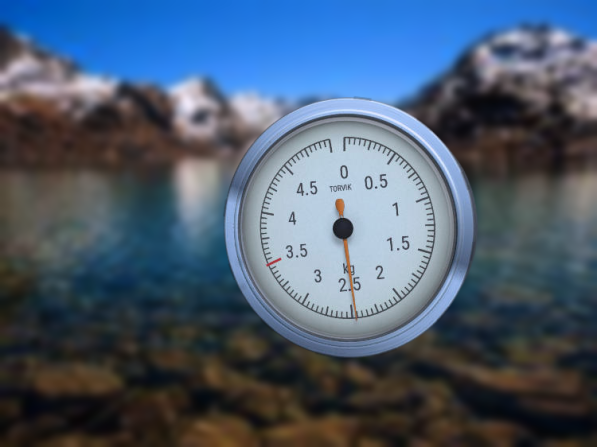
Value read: 2.45 kg
